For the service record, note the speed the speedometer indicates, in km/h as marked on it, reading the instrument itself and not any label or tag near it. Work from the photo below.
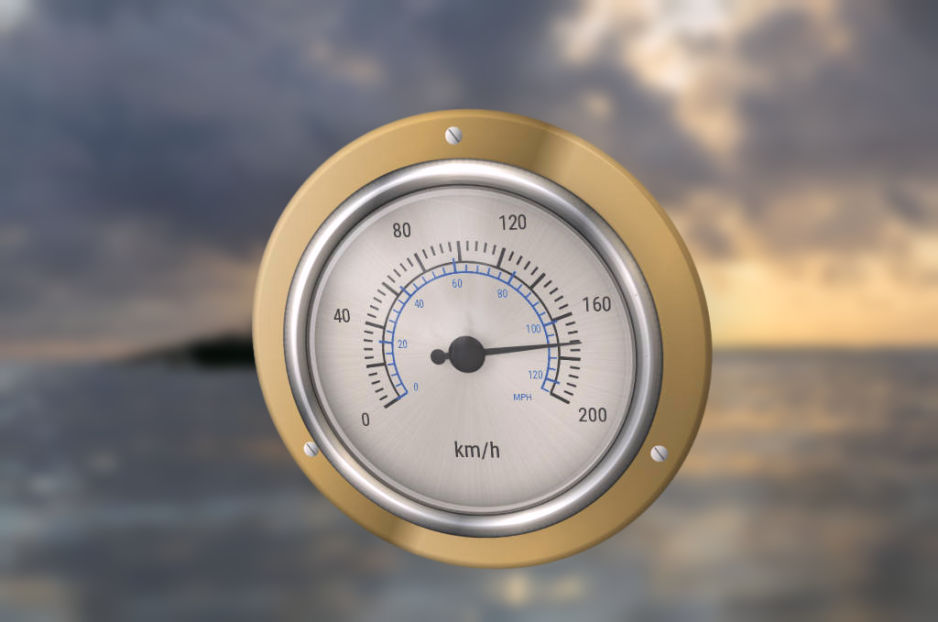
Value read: 172 km/h
